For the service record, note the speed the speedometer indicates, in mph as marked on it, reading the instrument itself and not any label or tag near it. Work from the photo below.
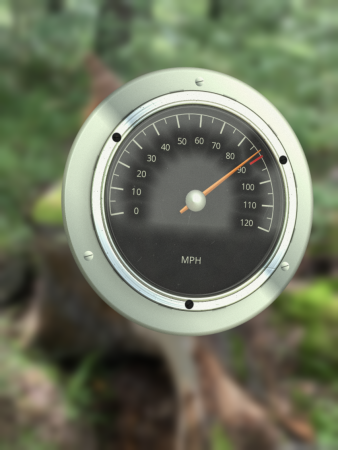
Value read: 87.5 mph
